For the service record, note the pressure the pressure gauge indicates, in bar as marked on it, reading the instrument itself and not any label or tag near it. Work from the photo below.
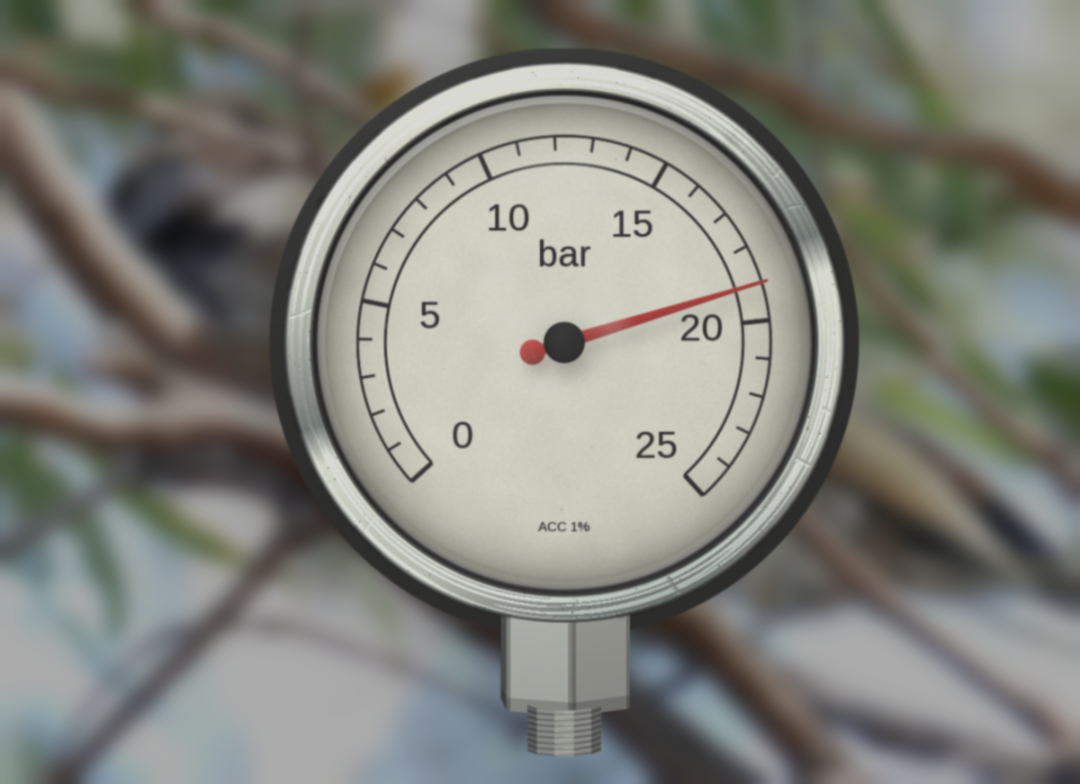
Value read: 19 bar
